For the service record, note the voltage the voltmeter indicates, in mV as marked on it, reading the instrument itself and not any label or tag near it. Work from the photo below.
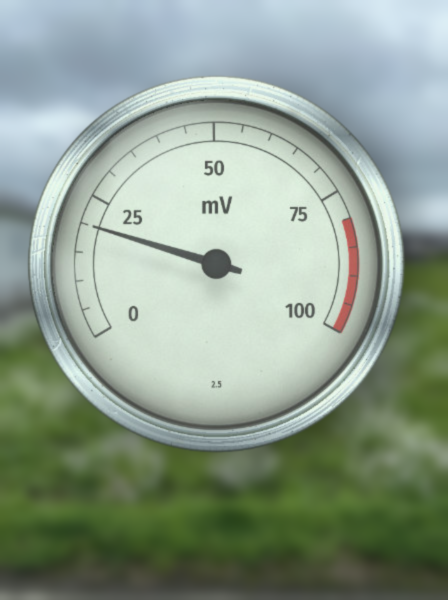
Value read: 20 mV
